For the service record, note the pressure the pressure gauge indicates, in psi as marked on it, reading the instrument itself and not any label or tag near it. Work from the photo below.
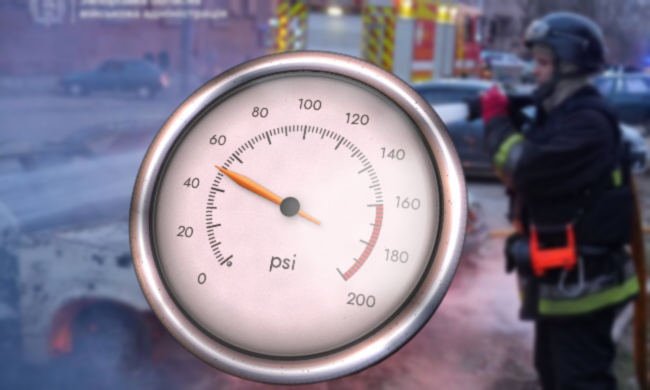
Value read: 50 psi
